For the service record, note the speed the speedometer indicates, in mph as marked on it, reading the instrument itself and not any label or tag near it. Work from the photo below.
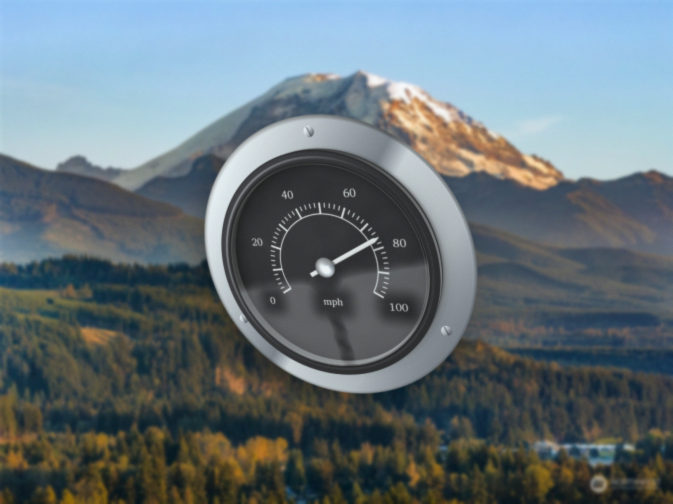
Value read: 76 mph
